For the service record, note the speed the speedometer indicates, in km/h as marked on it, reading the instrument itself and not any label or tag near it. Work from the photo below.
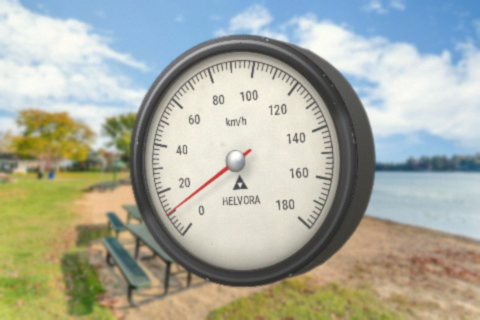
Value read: 10 km/h
